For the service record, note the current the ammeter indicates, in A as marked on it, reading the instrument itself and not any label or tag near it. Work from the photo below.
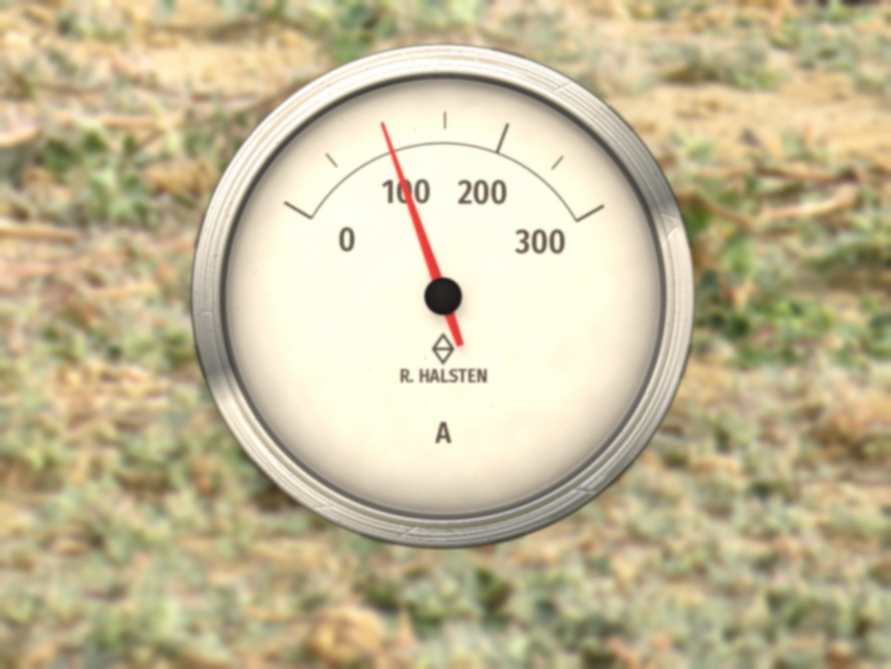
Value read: 100 A
